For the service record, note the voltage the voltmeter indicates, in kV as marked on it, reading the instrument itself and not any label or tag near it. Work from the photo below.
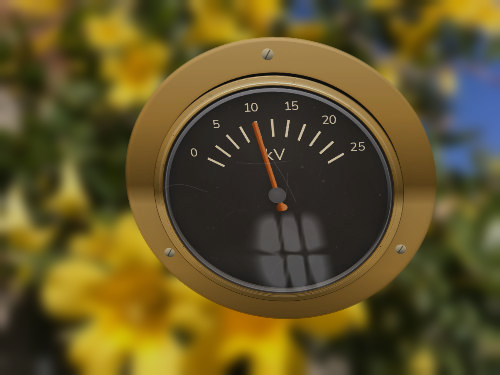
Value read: 10 kV
